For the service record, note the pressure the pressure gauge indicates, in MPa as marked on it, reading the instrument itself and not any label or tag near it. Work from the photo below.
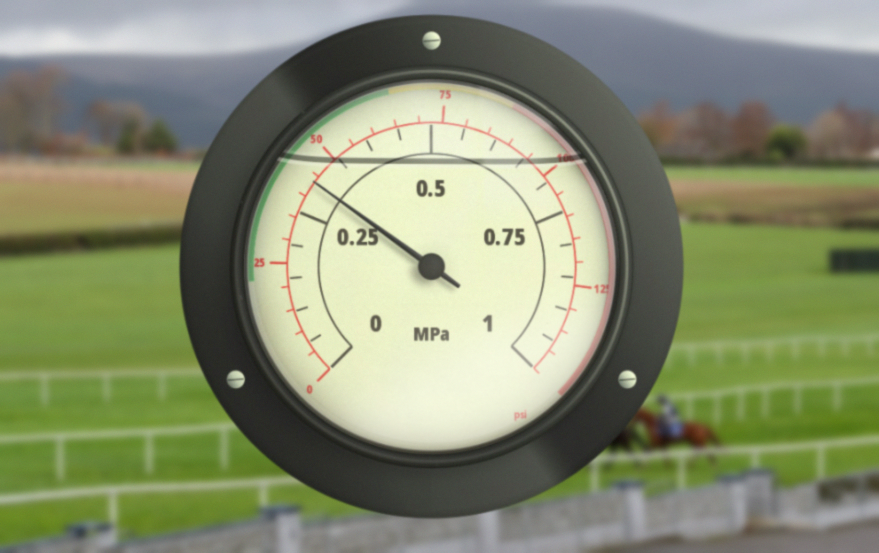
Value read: 0.3 MPa
